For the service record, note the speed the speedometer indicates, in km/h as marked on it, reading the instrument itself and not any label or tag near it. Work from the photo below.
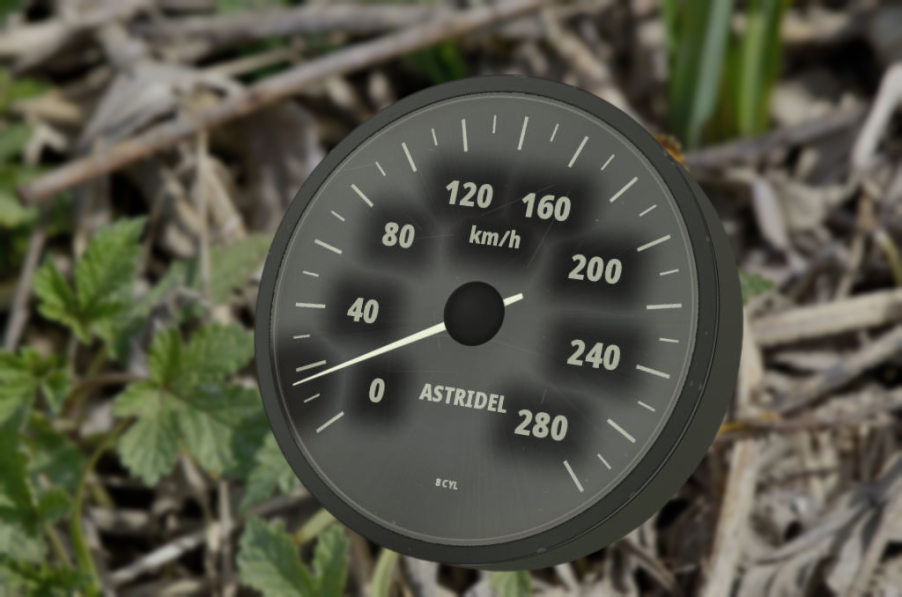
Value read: 15 km/h
